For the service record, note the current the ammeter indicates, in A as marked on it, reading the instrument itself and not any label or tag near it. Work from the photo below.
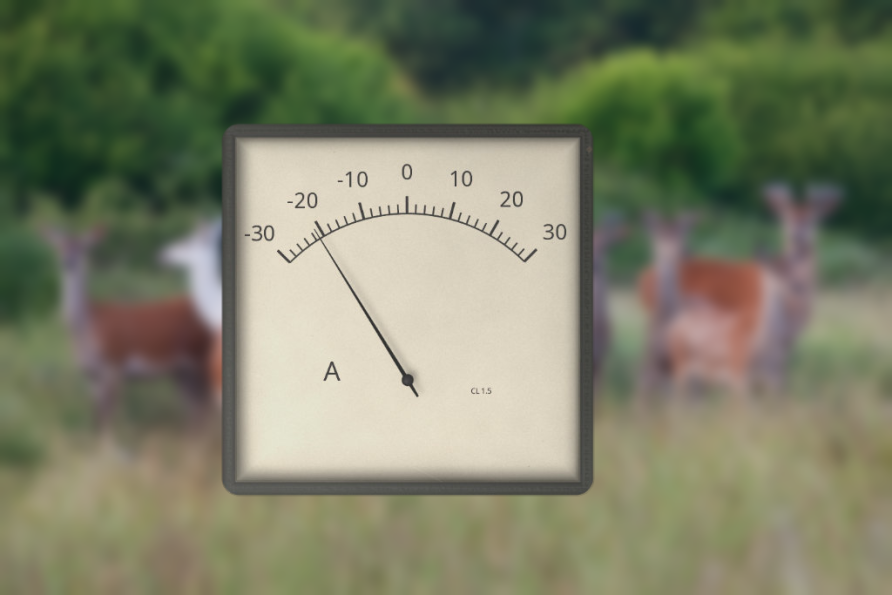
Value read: -21 A
